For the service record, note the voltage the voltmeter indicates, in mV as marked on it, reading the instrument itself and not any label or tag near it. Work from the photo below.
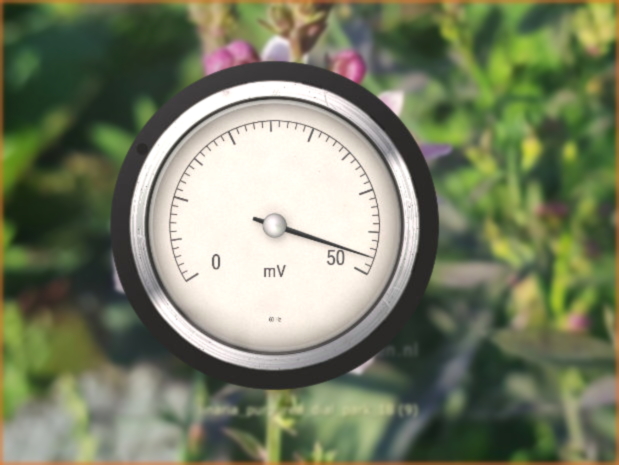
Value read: 48 mV
